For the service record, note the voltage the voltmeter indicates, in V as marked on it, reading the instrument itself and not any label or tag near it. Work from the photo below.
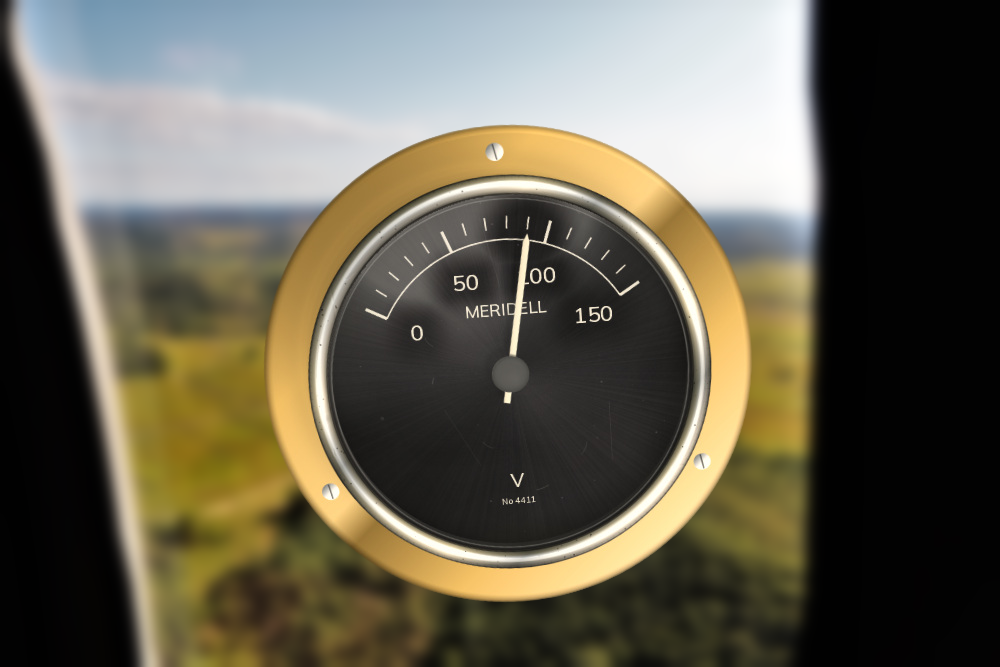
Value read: 90 V
